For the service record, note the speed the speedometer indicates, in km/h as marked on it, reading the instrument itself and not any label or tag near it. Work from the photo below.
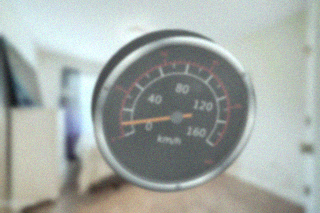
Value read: 10 km/h
